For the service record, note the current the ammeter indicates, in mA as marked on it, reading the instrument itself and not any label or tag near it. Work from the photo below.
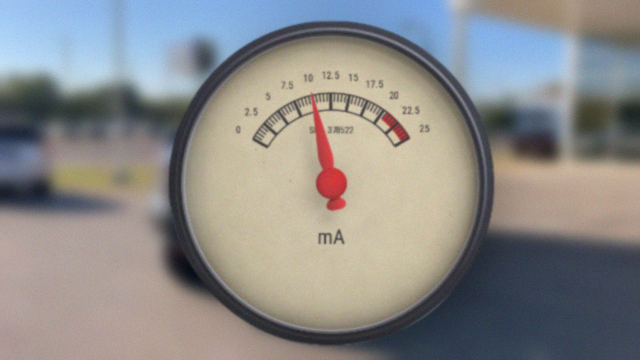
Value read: 10 mA
